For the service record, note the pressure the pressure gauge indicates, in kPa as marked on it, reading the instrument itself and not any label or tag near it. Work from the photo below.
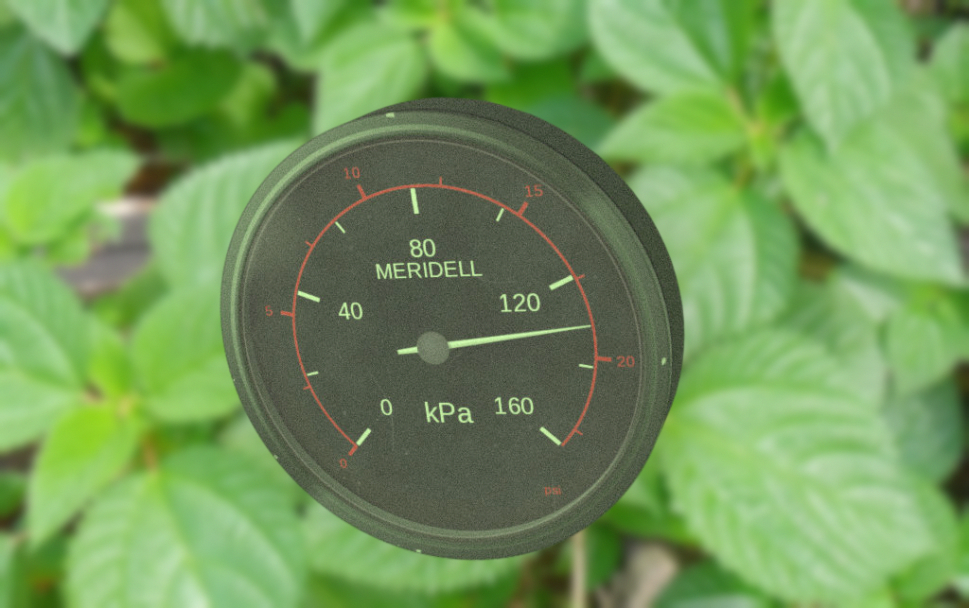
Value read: 130 kPa
